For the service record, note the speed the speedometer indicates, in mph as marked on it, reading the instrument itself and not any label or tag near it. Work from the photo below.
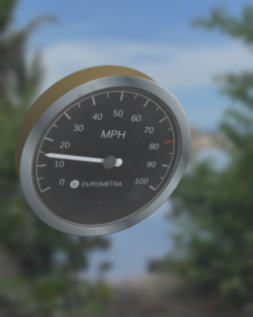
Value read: 15 mph
